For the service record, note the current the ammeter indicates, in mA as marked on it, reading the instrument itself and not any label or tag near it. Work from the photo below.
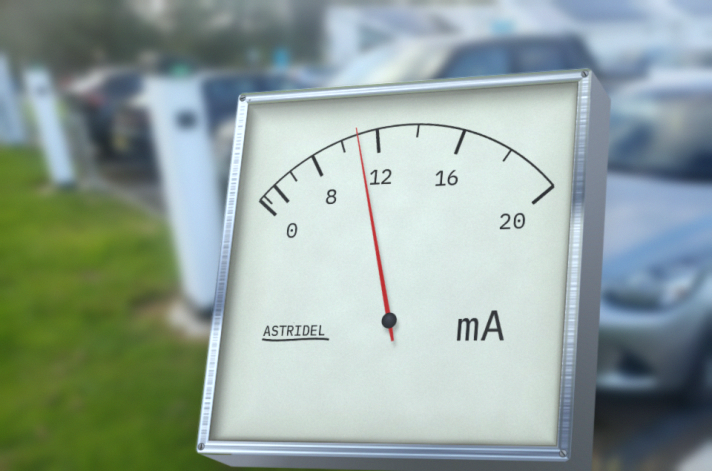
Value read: 11 mA
